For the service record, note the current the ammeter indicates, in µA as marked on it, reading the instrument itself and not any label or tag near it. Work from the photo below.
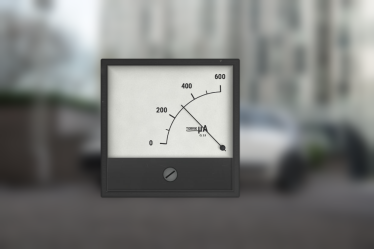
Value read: 300 µA
